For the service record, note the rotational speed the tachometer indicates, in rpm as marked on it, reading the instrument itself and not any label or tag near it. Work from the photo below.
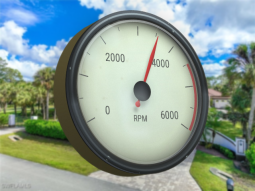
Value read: 3500 rpm
